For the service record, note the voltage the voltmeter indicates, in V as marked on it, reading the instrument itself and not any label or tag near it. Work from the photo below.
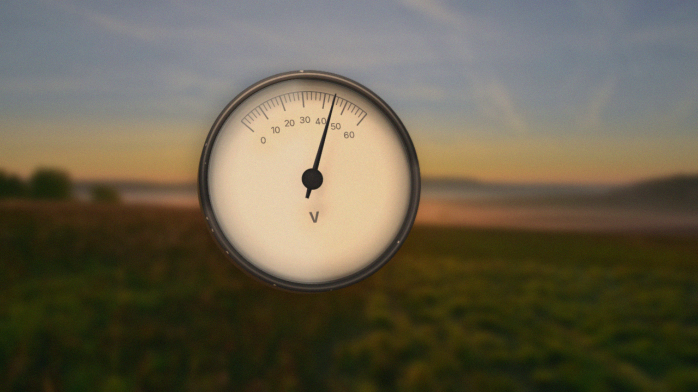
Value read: 44 V
